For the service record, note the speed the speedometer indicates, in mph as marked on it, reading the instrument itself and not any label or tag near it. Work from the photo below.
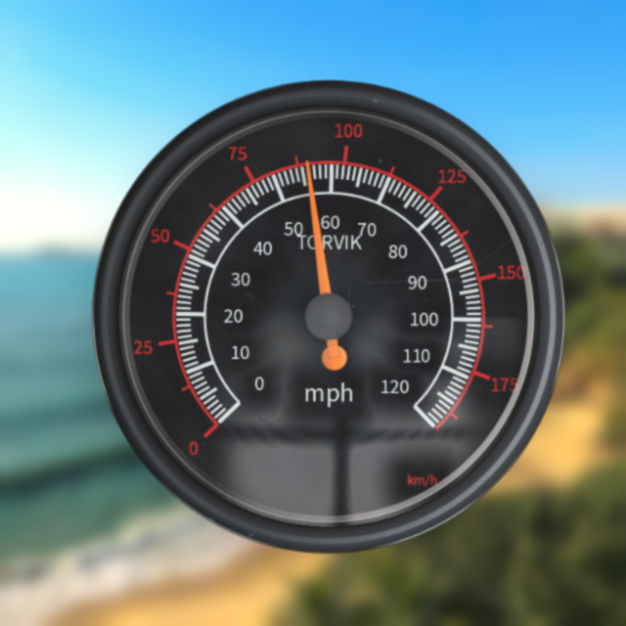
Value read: 56 mph
